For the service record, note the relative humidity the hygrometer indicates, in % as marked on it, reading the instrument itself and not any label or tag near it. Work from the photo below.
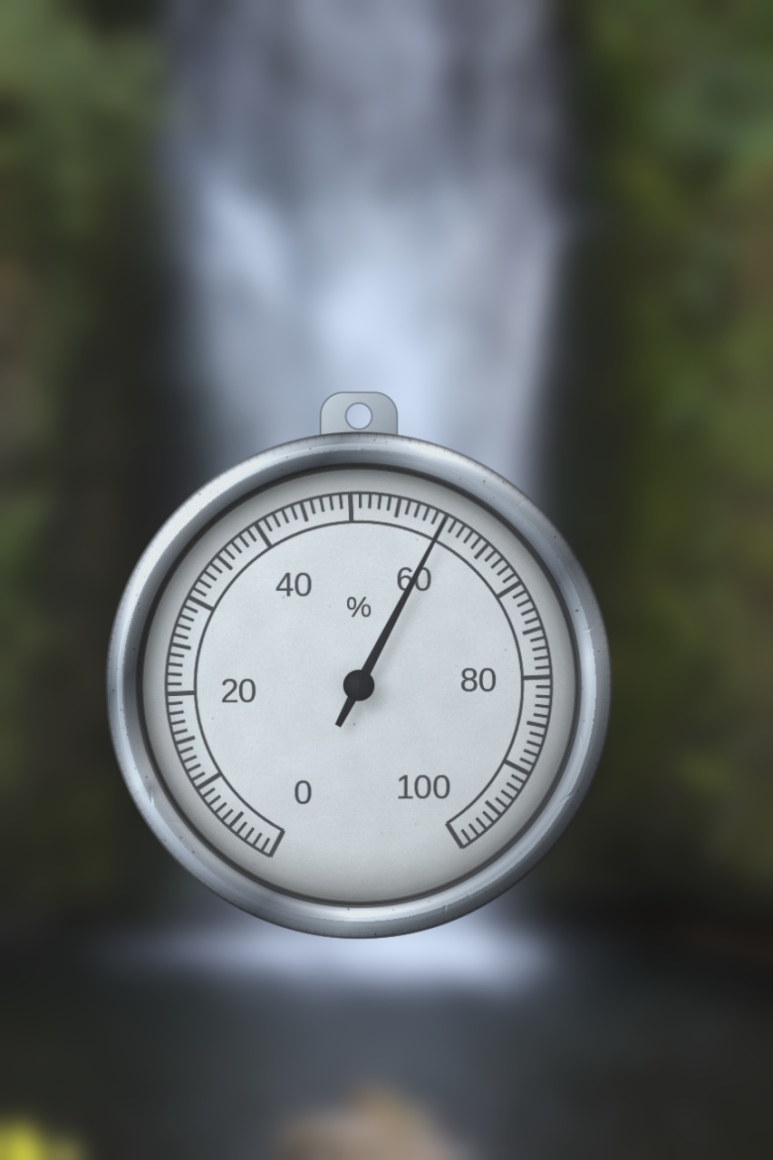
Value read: 60 %
